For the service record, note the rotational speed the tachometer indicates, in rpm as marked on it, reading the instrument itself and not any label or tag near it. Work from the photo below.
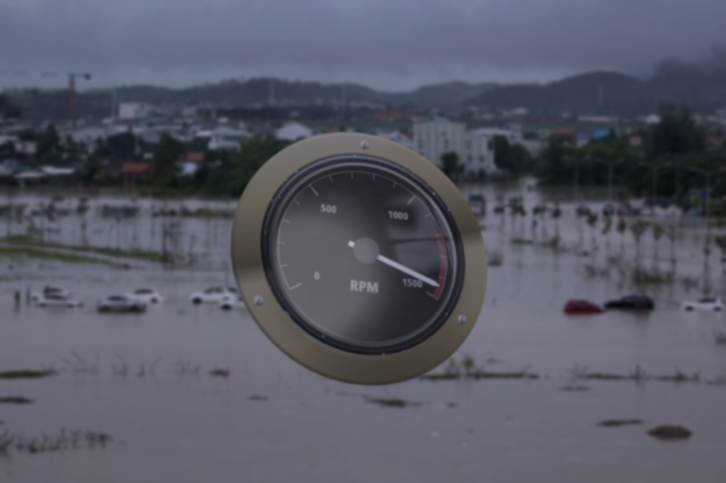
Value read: 1450 rpm
